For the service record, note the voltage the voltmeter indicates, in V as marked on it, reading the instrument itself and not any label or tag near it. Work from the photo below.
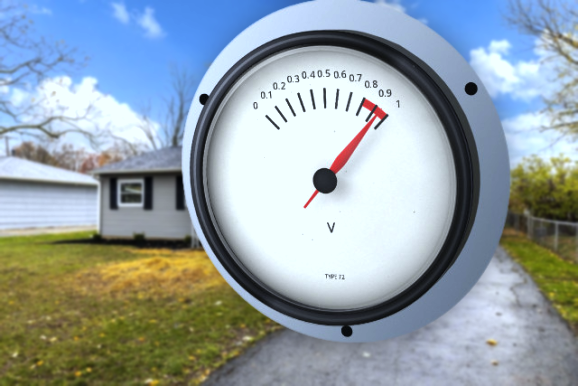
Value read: 0.95 V
